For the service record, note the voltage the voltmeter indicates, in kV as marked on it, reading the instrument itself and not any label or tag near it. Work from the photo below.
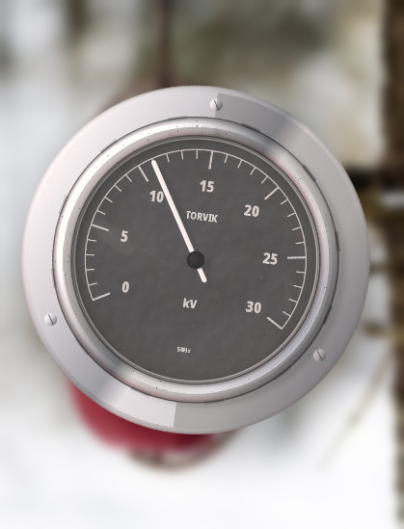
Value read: 11 kV
